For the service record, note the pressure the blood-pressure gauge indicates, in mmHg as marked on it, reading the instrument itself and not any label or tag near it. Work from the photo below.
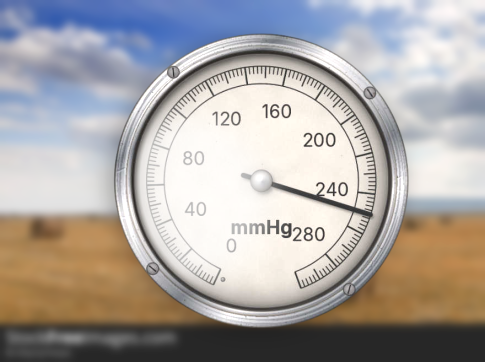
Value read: 250 mmHg
